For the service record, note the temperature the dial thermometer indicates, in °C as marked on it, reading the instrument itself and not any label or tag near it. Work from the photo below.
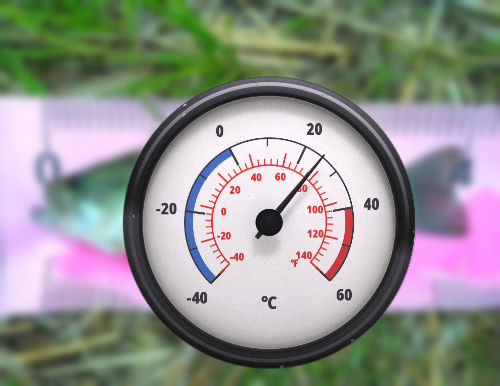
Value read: 25 °C
